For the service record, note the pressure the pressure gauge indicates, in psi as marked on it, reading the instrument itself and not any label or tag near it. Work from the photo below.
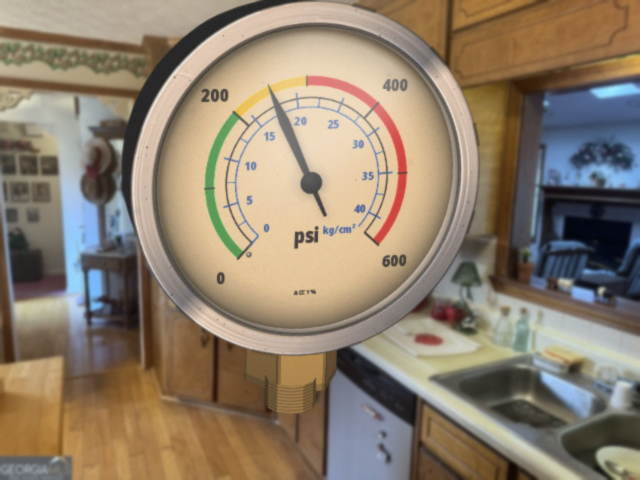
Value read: 250 psi
